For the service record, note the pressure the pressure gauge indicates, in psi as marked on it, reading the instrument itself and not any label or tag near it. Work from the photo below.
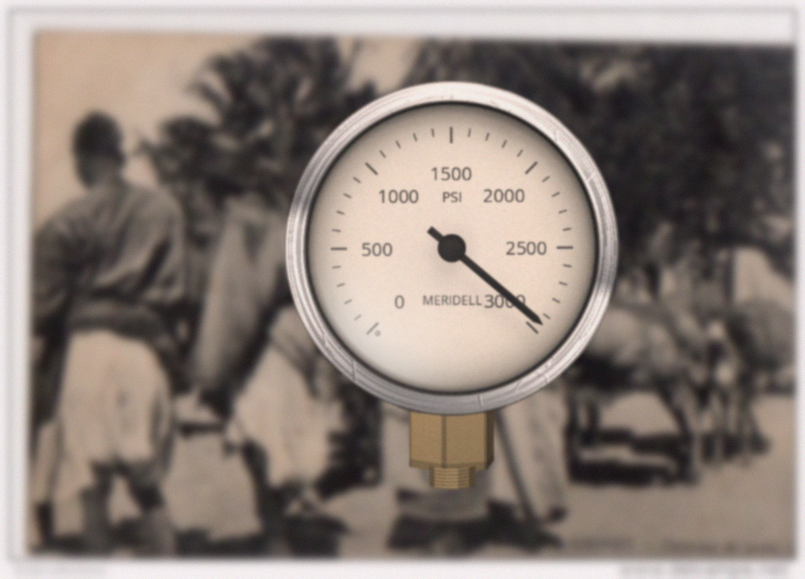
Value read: 2950 psi
